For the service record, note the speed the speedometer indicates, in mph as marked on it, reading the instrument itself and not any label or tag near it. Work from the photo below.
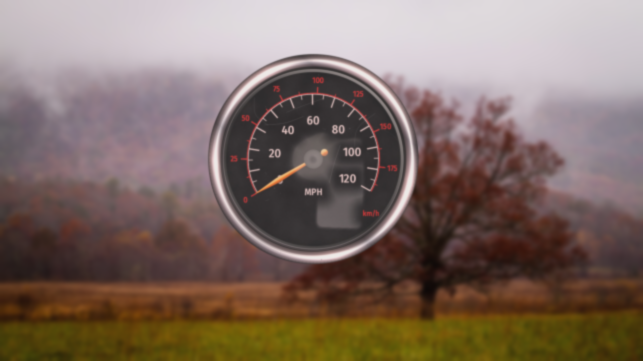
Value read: 0 mph
